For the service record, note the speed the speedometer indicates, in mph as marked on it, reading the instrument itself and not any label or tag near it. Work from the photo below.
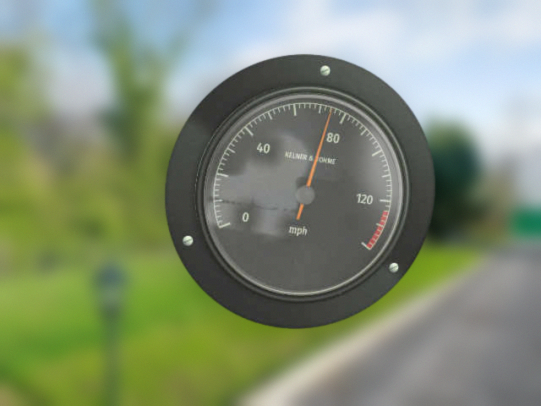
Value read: 74 mph
